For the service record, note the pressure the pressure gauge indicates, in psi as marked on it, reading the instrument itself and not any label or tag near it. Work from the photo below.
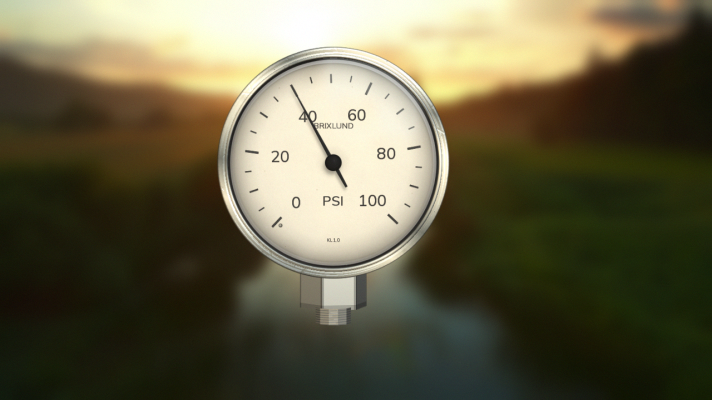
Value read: 40 psi
